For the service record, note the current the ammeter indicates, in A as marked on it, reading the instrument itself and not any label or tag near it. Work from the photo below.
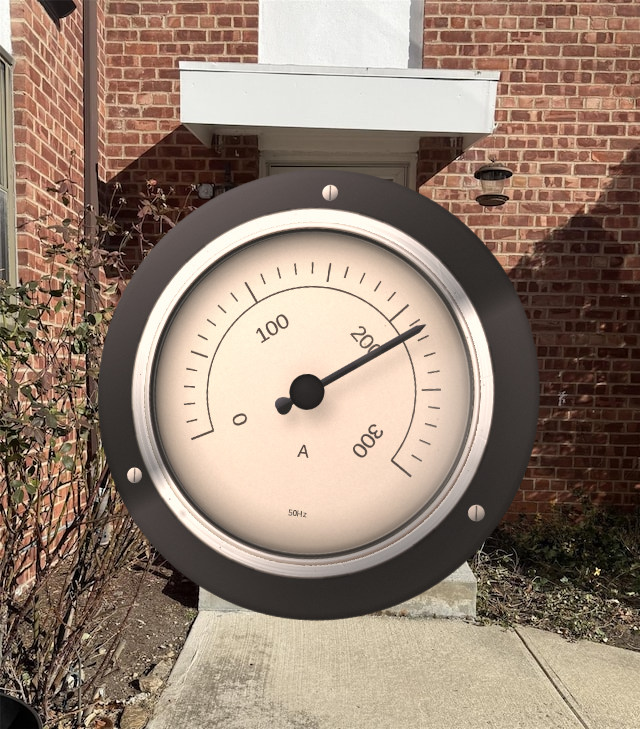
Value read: 215 A
